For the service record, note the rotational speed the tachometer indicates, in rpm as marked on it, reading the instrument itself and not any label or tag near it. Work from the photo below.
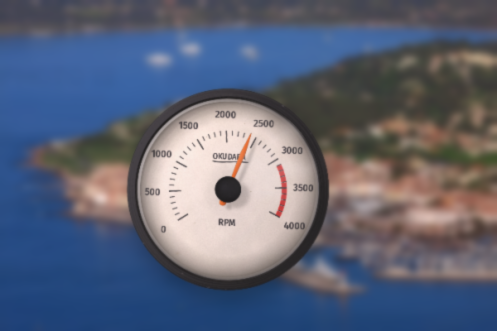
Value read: 2400 rpm
